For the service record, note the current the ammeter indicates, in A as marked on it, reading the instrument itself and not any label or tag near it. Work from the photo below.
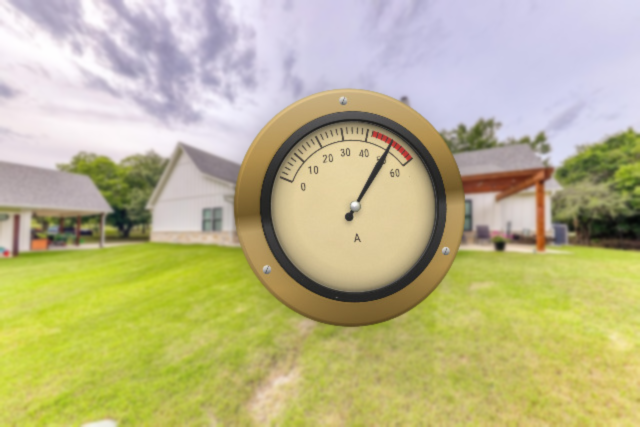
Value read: 50 A
